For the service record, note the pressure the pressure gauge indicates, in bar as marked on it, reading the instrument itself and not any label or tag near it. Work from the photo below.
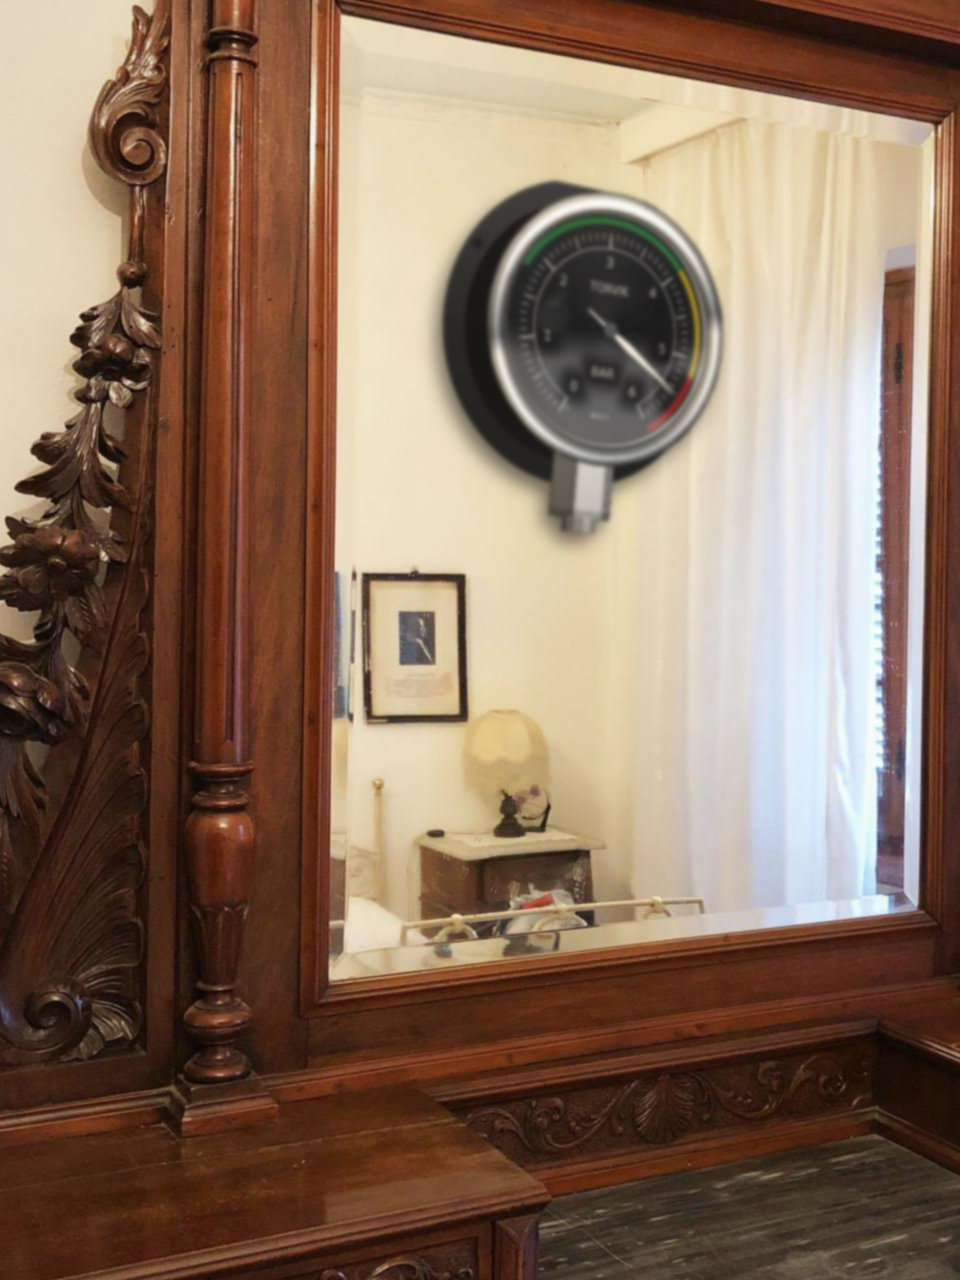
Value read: 5.5 bar
